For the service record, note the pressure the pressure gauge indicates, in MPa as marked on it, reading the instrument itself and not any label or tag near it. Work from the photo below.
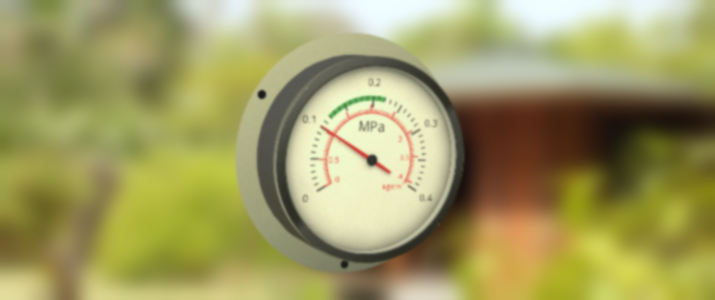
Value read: 0.1 MPa
